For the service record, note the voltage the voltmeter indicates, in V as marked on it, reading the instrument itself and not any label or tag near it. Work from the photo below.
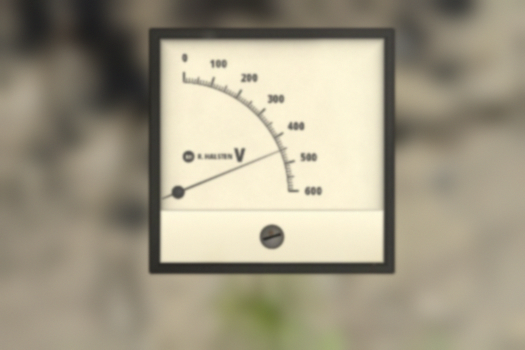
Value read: 450 V
